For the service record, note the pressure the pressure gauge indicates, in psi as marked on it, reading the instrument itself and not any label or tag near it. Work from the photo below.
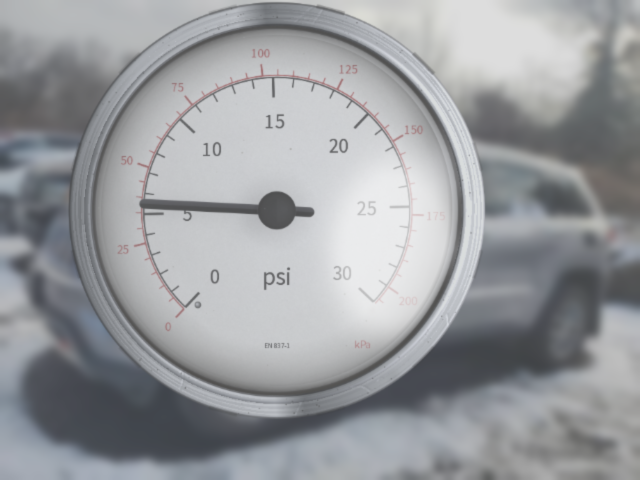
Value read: 5.5 psi
